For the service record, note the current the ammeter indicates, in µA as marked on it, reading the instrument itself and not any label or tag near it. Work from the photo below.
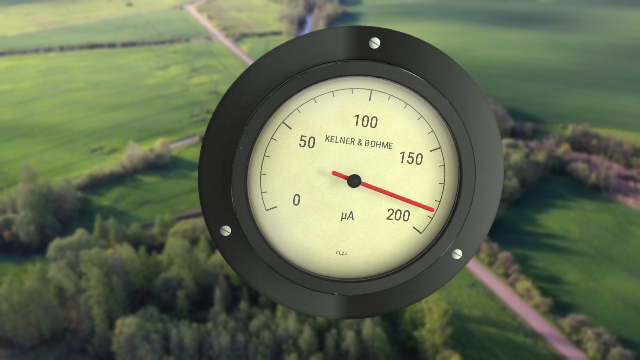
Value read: 185 µA
